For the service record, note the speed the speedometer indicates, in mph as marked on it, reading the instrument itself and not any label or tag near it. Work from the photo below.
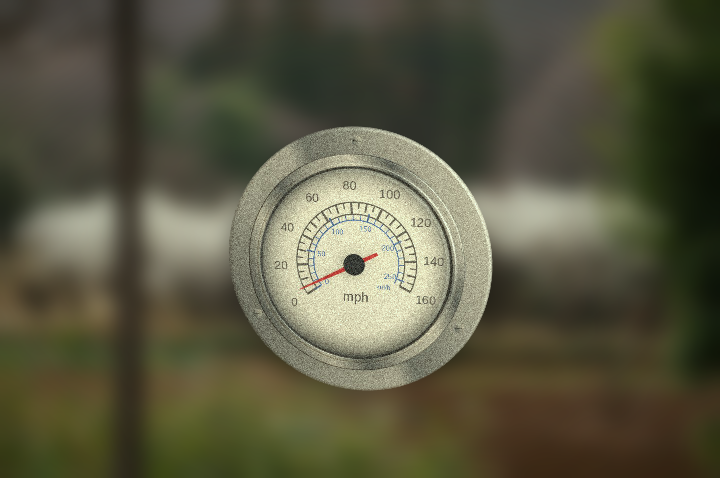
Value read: 5 mph
